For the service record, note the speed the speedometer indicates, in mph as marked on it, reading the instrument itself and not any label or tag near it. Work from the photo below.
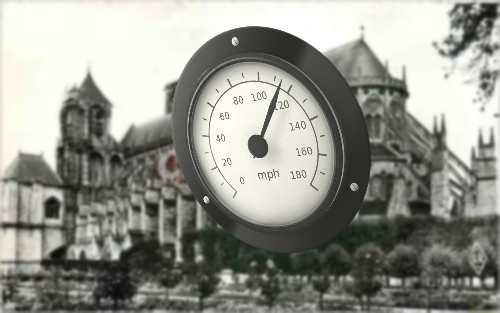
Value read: 115 mph
